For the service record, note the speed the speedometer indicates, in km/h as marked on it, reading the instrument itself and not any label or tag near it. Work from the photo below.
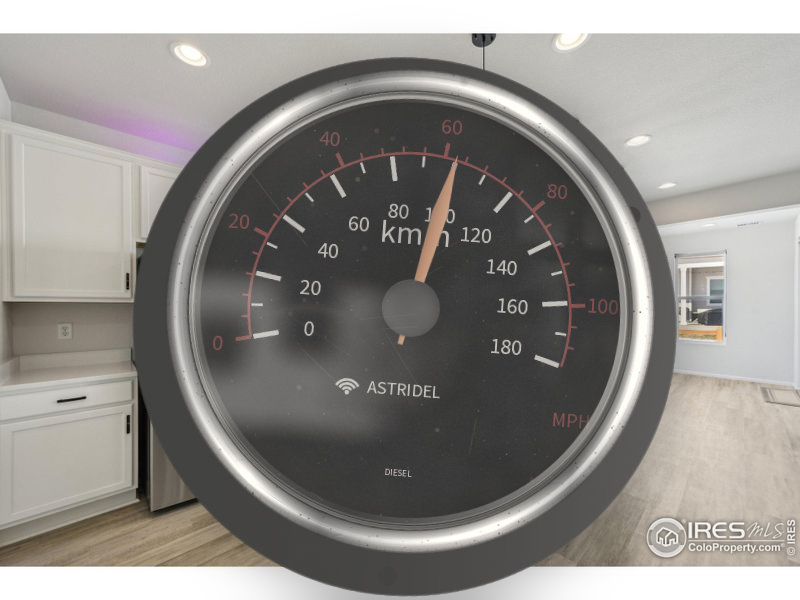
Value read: 100 km/h
